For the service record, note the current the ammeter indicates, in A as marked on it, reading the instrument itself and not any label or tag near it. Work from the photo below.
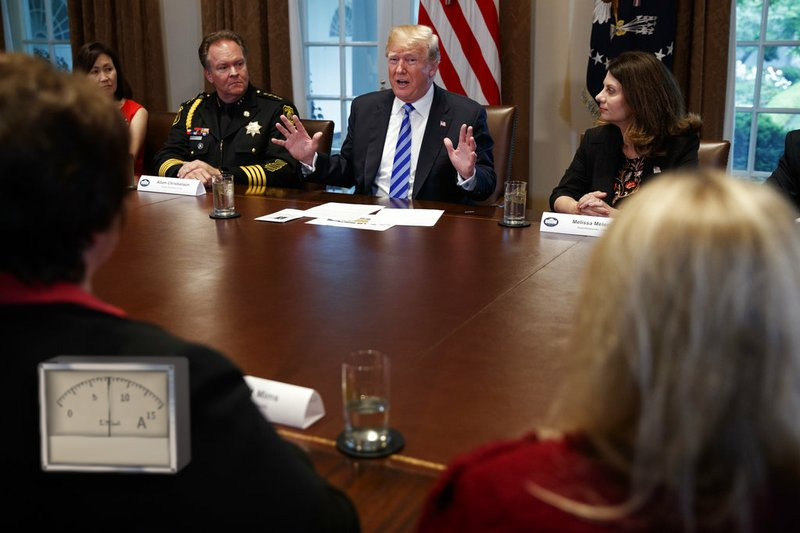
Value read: 7.5 A
